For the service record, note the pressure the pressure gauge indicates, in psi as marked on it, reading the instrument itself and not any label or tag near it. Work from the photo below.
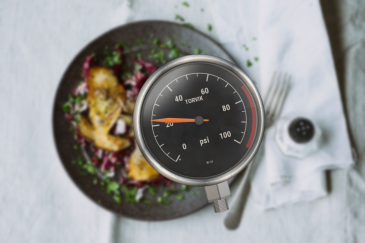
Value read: 22.5 psi
